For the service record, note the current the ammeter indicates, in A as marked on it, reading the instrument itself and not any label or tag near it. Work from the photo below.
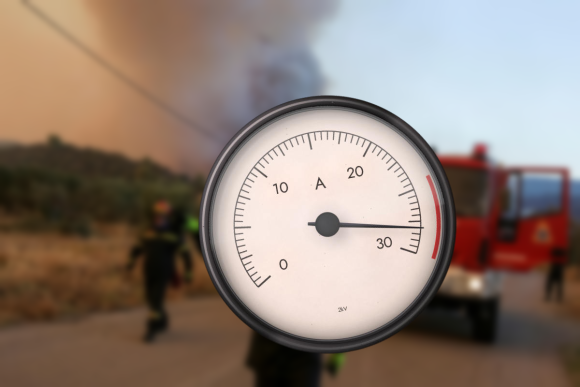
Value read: 28 A
